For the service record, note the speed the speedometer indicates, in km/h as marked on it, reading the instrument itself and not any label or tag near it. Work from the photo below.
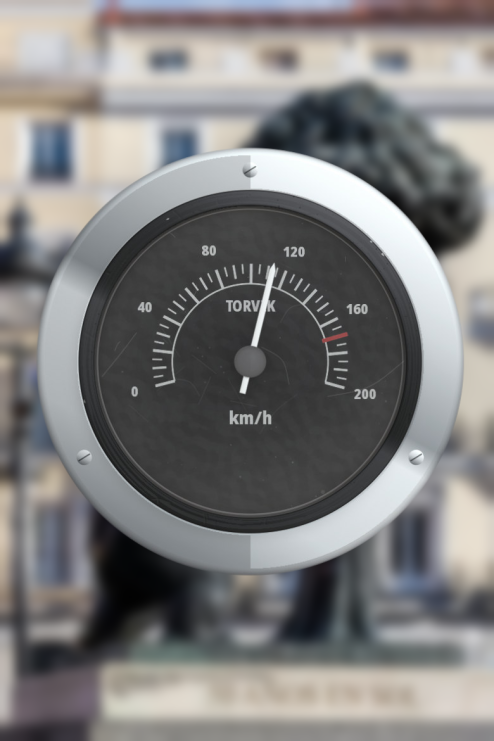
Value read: 112.5 km/h
